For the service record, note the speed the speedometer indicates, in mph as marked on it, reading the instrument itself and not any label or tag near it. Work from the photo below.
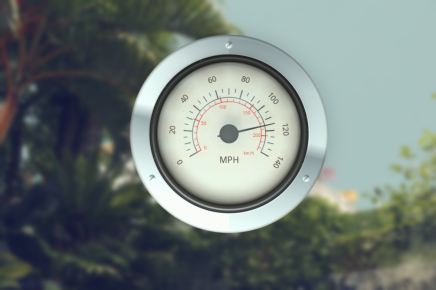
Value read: 115 mph
